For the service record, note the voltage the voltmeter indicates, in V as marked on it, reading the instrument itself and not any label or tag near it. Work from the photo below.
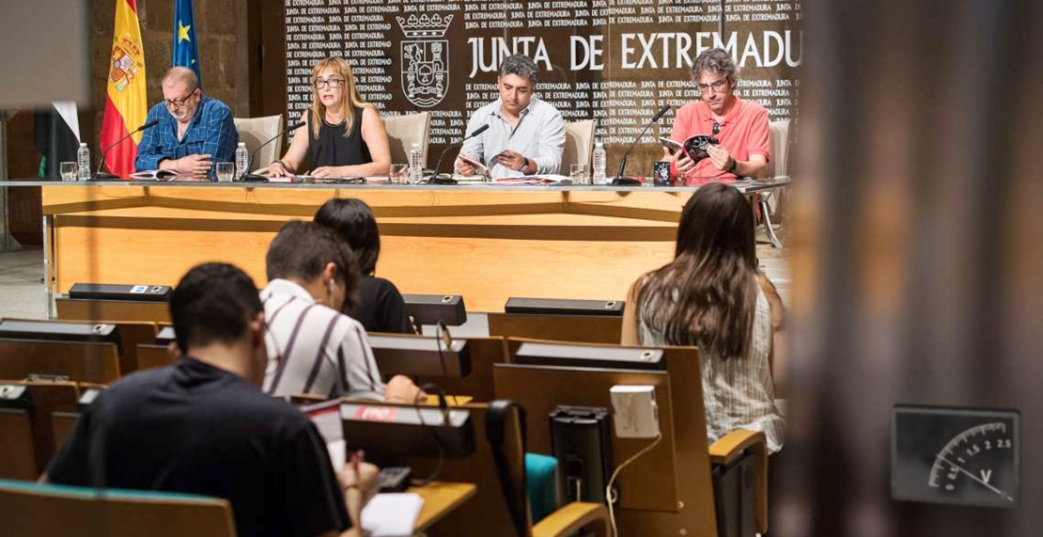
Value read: 0.75 V
